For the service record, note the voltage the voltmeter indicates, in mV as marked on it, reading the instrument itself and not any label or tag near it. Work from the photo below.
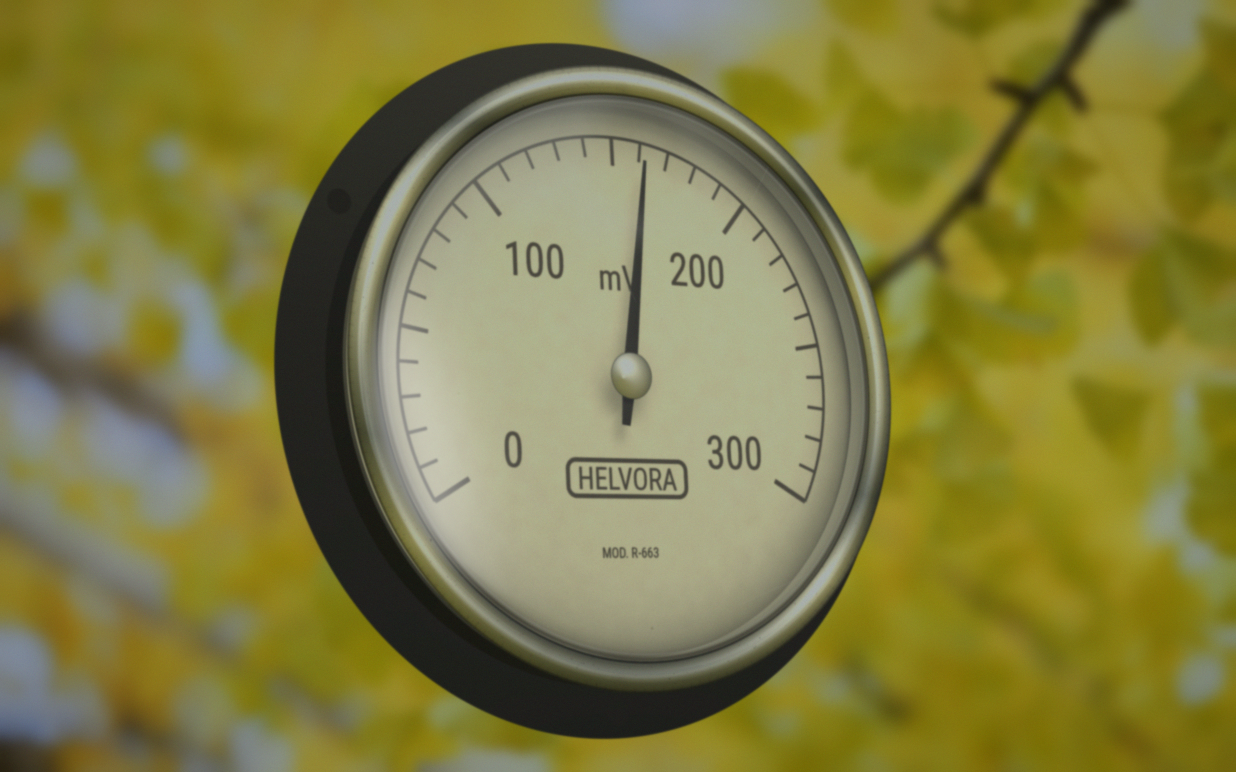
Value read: 160 mV
